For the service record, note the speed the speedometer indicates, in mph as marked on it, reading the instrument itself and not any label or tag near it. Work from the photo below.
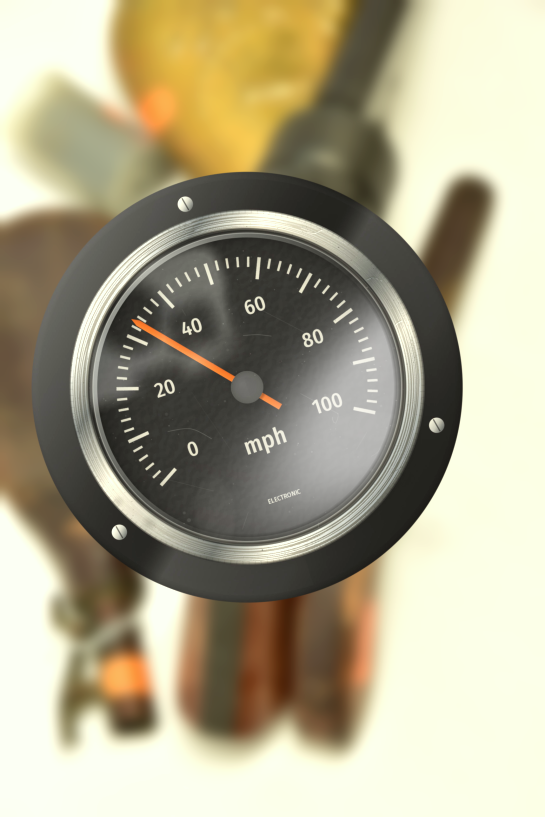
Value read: 33 mph
